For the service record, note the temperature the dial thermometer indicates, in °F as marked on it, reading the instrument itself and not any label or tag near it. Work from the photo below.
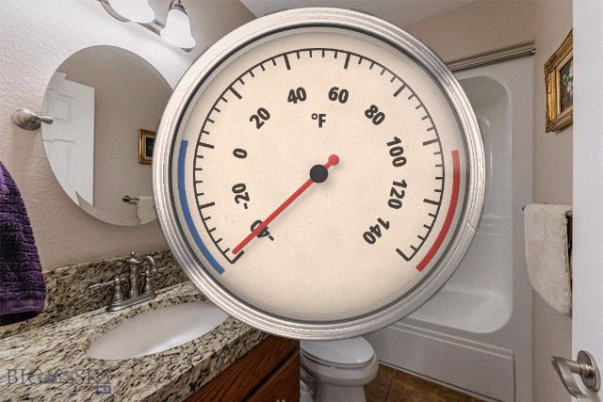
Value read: -38 °F
